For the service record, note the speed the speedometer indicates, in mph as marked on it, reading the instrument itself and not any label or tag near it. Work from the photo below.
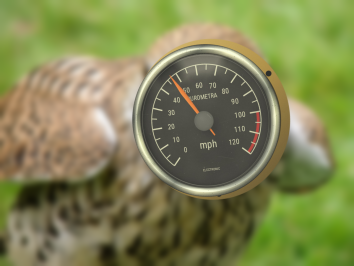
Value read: 47.5 mph
